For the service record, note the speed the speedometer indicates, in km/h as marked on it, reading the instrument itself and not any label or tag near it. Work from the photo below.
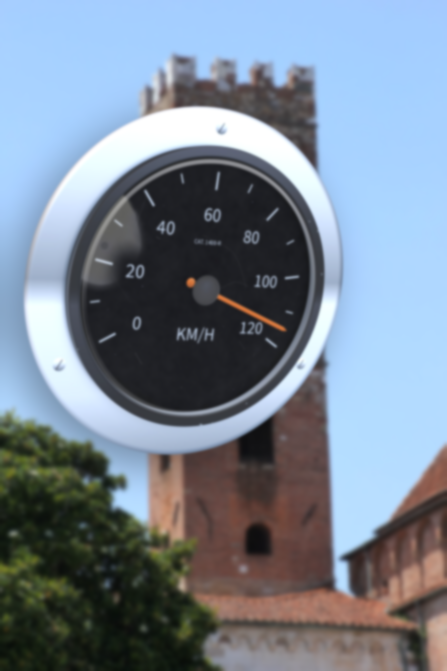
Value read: 115 km/h
